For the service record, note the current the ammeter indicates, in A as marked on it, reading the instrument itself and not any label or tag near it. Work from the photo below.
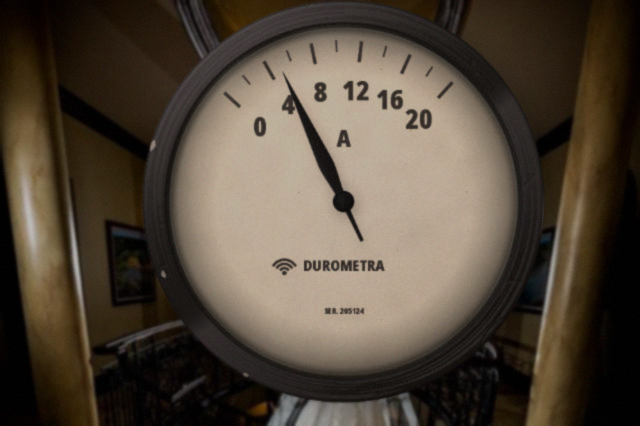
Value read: 5 A
